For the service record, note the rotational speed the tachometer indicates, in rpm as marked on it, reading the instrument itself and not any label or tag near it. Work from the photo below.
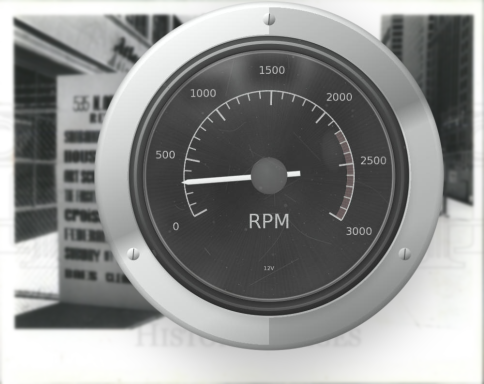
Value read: 300 rpm
